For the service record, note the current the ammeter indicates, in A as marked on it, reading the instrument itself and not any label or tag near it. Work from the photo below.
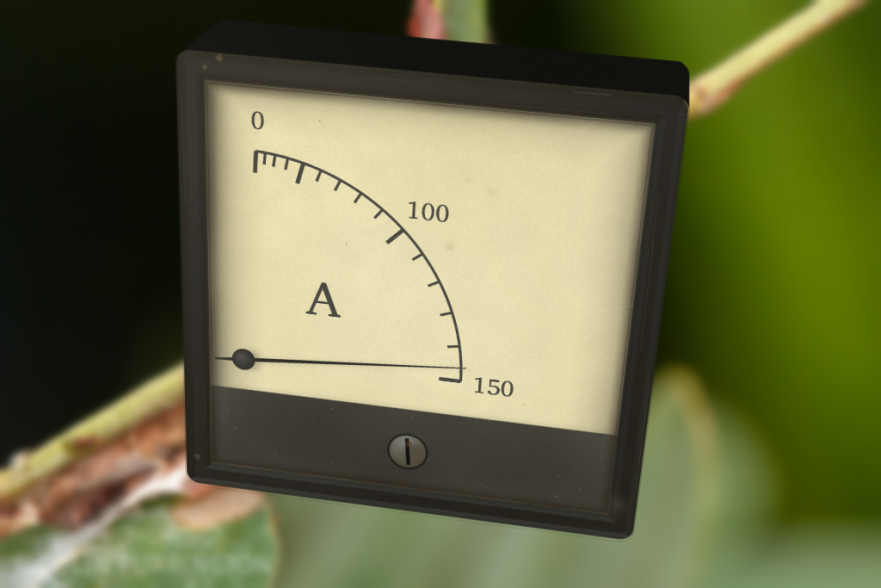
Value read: 145 A
